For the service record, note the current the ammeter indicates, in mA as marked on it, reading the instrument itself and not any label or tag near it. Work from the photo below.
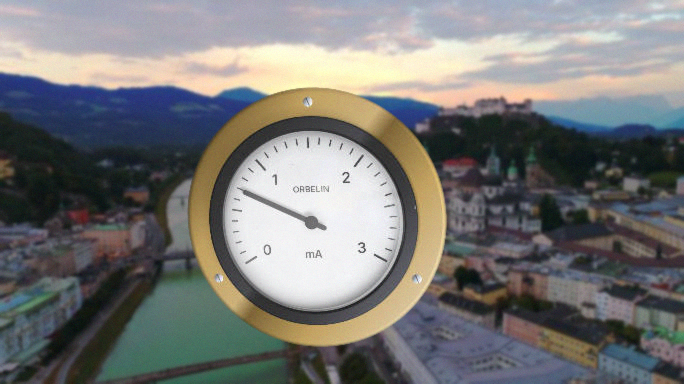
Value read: 0.7 mA
